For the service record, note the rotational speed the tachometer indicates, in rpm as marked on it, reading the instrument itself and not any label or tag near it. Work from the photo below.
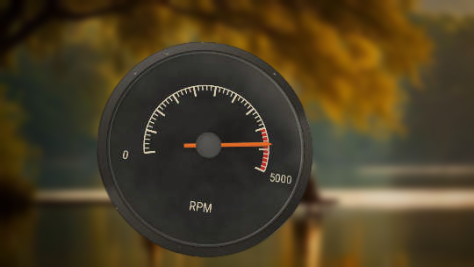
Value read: 4400 rpm
